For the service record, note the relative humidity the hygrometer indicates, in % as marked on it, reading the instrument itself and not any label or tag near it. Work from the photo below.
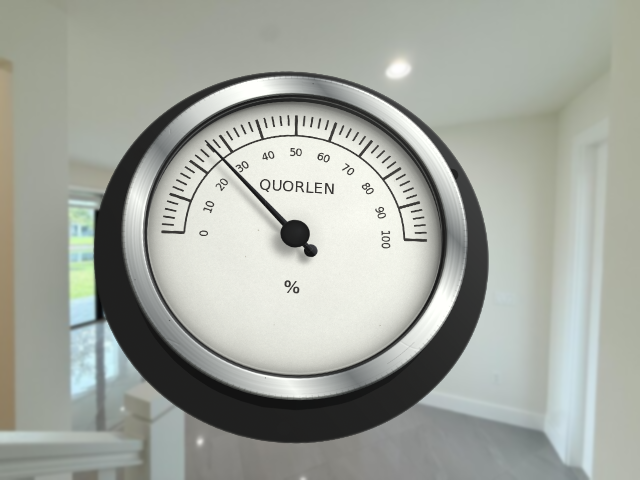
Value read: 26 %
